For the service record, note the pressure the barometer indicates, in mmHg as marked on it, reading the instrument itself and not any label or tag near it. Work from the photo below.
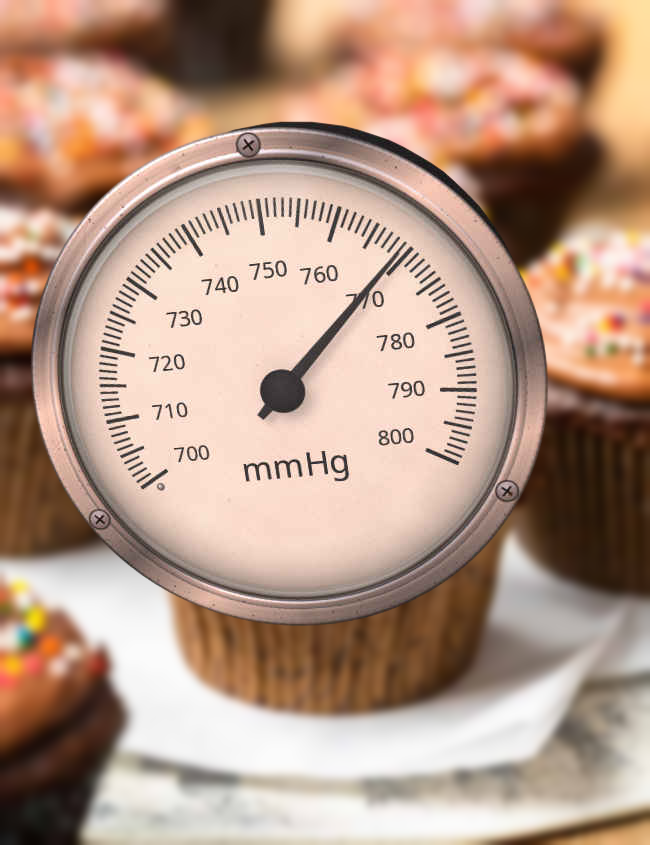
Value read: 769 mmHg
